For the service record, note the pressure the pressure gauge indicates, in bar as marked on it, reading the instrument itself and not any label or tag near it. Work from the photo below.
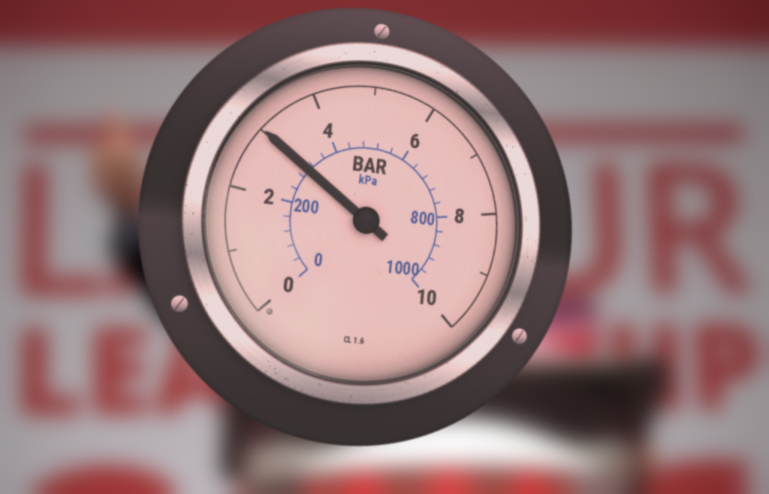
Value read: 3 bar
